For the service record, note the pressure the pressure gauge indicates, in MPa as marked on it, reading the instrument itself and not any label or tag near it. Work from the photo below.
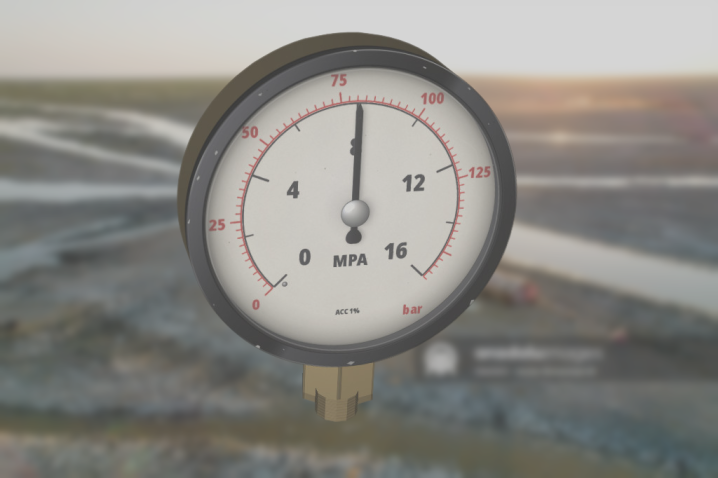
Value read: 8 MPa
